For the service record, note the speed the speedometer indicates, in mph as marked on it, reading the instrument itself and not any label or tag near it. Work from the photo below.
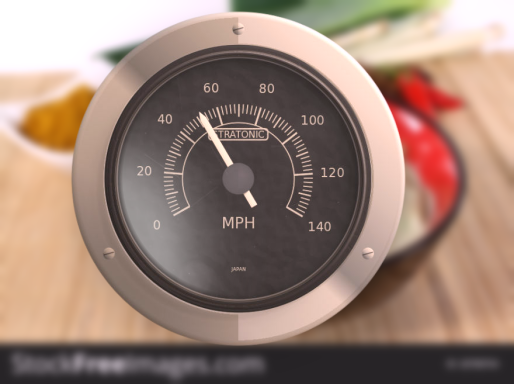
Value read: 52 mph
